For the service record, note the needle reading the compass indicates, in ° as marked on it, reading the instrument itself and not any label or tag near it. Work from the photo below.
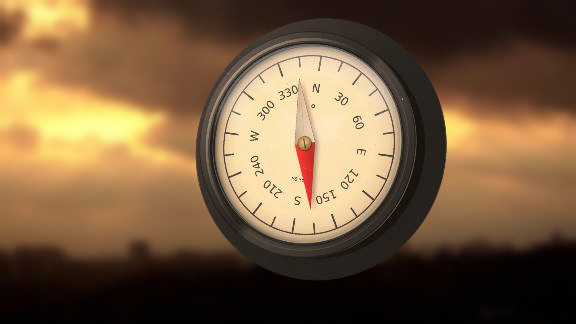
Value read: 165 °
